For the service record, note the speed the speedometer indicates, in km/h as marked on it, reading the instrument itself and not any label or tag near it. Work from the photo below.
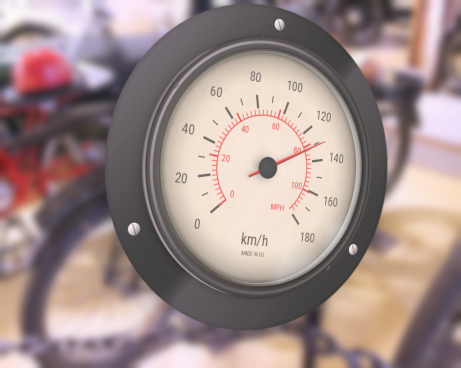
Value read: 130 km/h
